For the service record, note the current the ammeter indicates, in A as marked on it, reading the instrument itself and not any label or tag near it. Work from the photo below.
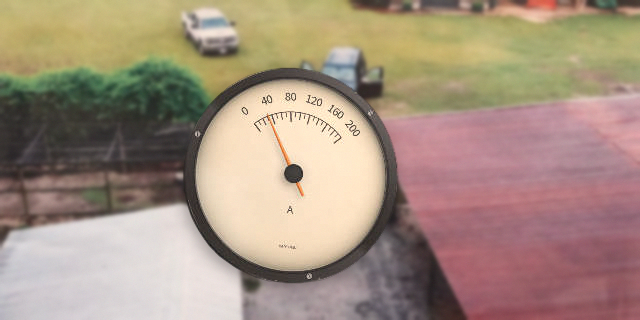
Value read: 30 A
